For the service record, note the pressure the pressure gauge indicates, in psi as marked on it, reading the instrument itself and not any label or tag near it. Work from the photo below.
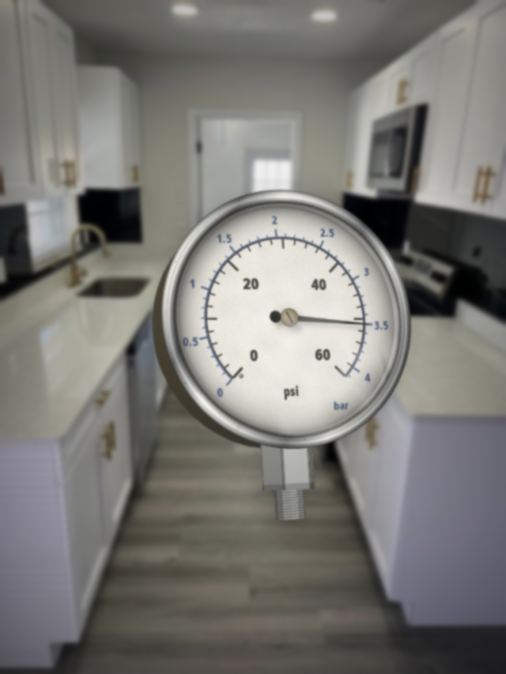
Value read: 51 psi
